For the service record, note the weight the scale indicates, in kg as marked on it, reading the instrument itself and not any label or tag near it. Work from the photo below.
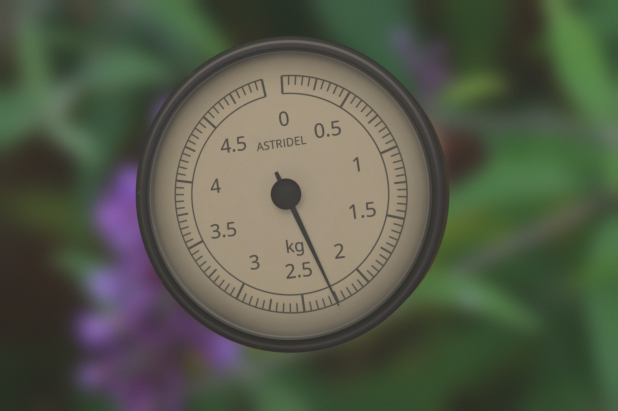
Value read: 2.25 kg
